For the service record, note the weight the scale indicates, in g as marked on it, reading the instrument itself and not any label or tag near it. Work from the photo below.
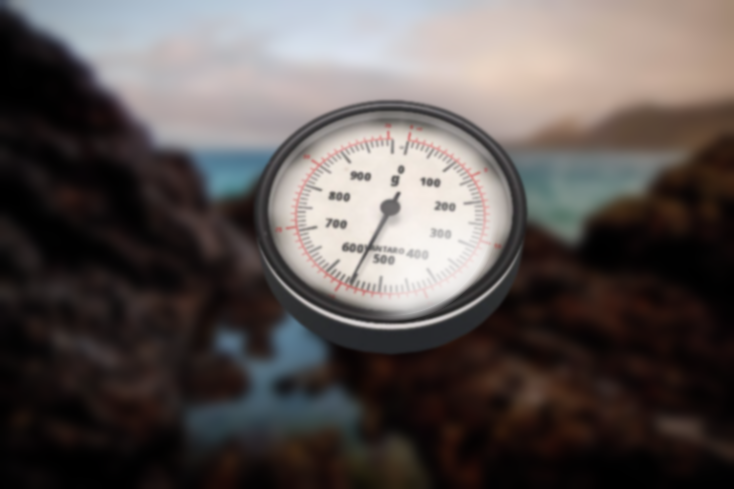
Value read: 550 g
